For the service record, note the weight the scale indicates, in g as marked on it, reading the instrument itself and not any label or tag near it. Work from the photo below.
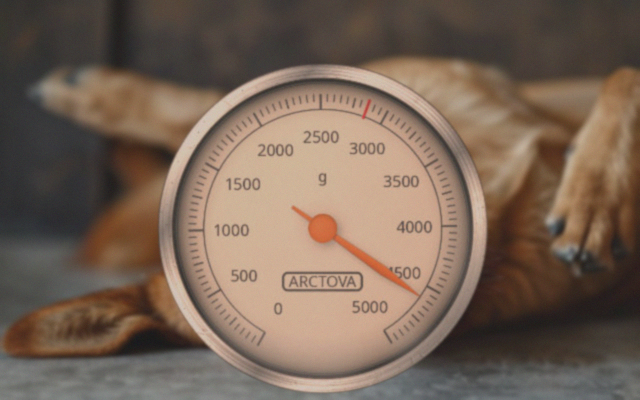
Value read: 4600 g
